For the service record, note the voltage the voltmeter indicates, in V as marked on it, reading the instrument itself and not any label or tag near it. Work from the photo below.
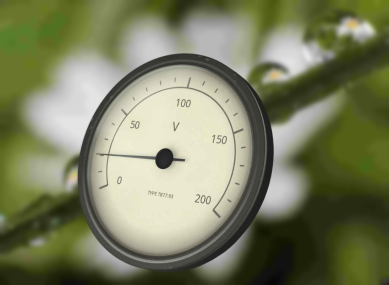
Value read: 20 V
